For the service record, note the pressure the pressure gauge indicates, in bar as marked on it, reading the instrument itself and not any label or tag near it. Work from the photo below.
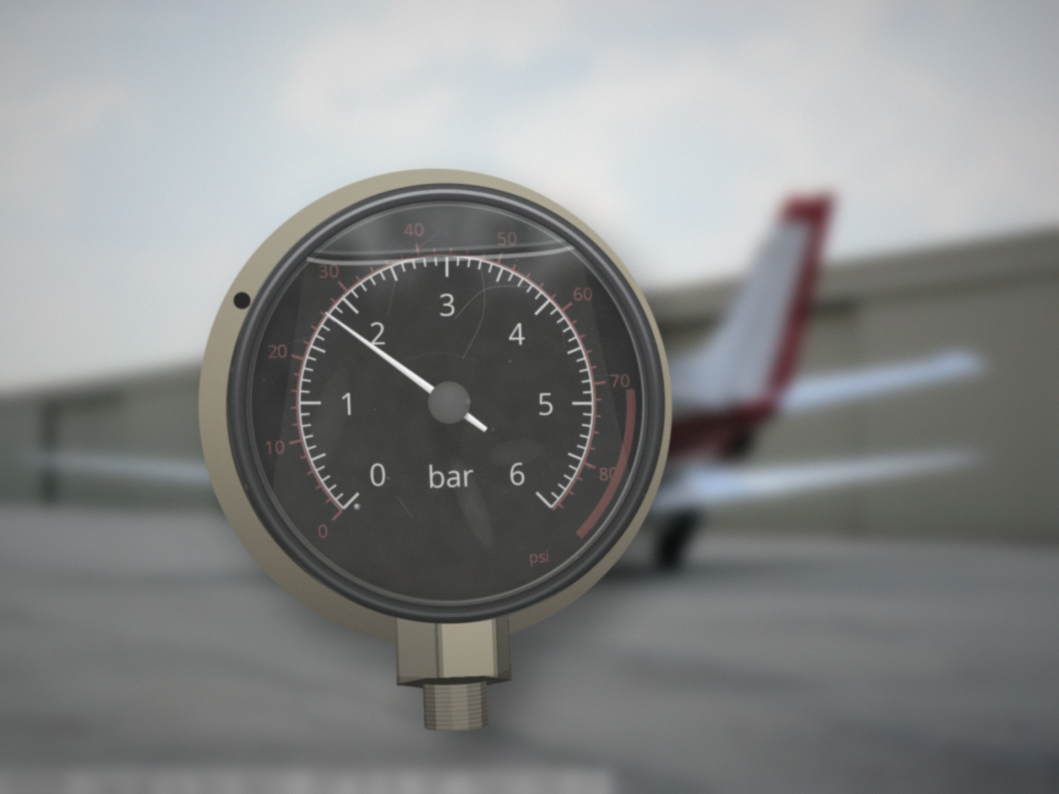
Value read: 1.8 bar
